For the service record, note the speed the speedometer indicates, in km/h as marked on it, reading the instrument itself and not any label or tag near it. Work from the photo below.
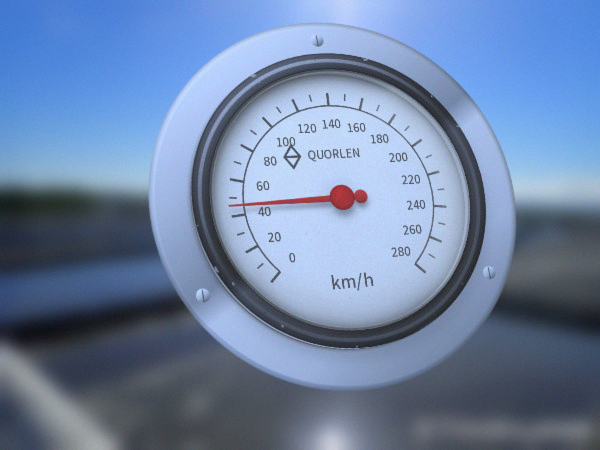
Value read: 45 km/h
